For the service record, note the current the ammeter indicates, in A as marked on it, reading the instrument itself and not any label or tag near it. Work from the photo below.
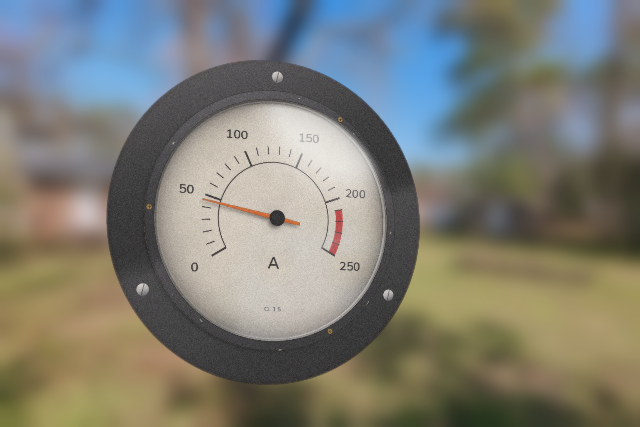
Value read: 45 A
